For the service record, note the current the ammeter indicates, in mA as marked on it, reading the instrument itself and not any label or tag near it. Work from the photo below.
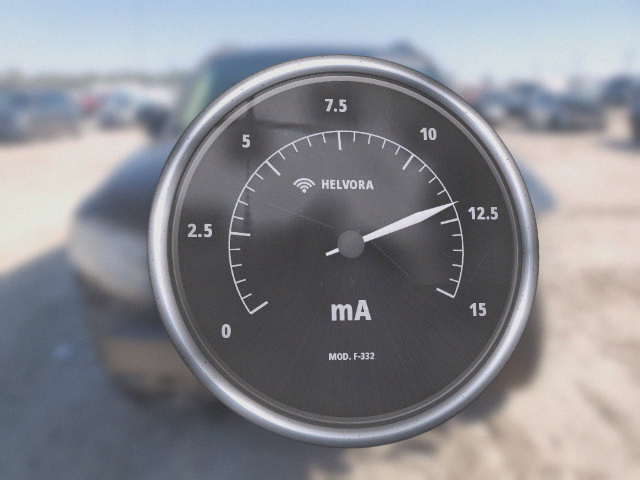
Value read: 12 mA
